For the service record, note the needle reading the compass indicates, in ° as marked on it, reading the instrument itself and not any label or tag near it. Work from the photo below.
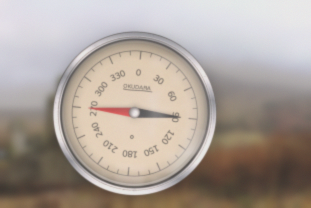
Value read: 270 °
